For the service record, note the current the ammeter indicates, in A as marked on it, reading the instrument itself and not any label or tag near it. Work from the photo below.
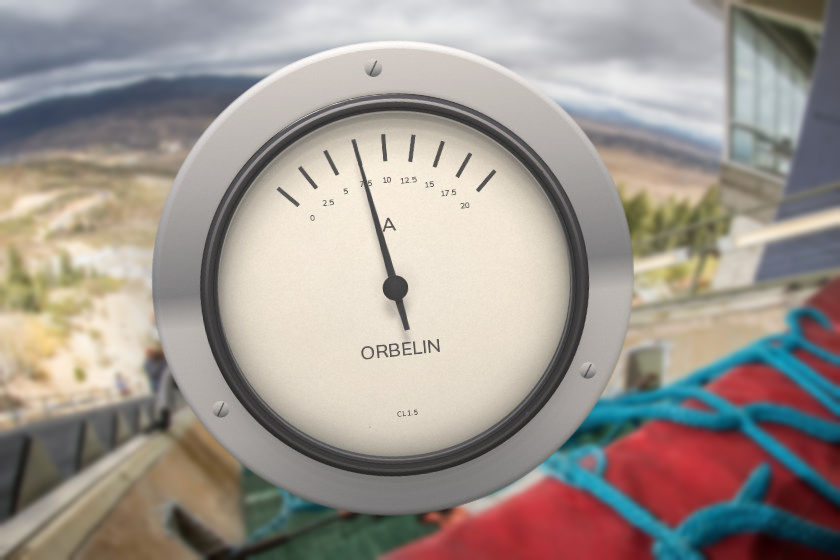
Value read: 7.5 A
